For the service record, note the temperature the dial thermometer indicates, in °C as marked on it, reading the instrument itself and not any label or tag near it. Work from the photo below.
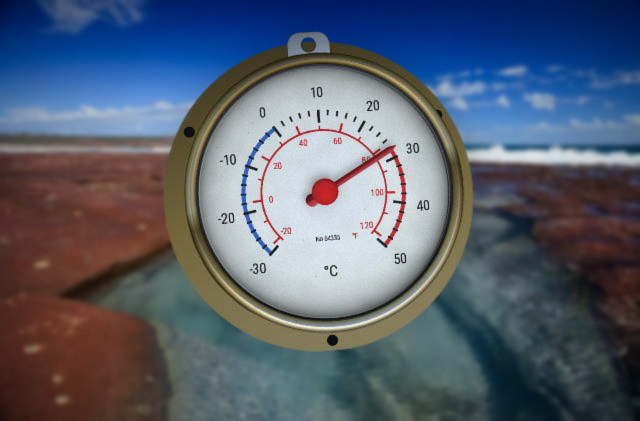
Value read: 28 °C
